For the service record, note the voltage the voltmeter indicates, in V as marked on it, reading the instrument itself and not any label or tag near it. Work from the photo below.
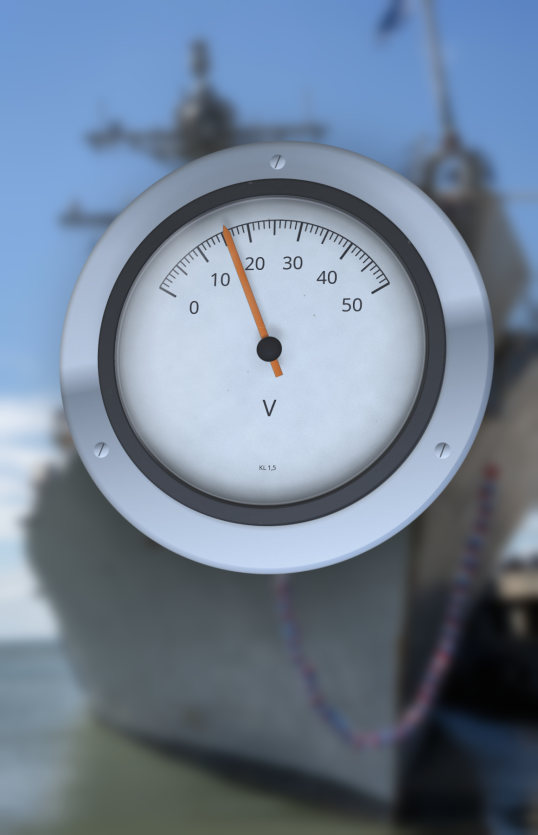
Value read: 16 V
